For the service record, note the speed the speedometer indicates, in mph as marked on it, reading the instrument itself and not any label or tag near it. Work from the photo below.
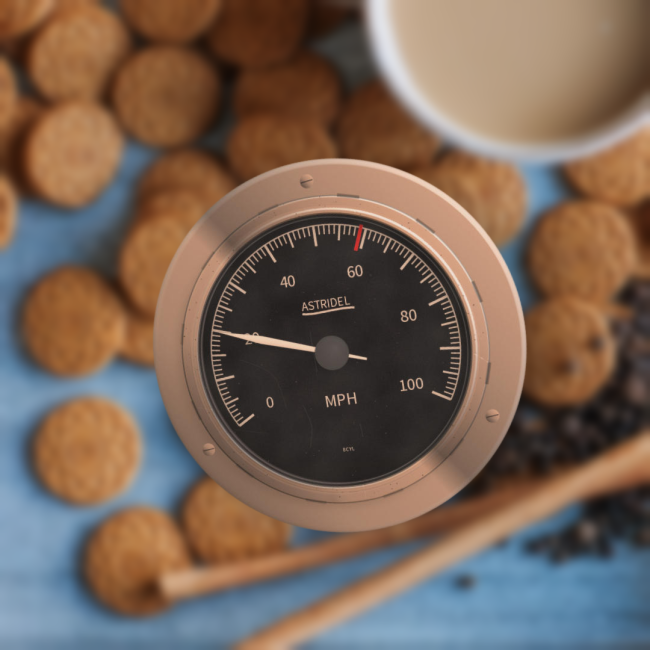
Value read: 20 mph
